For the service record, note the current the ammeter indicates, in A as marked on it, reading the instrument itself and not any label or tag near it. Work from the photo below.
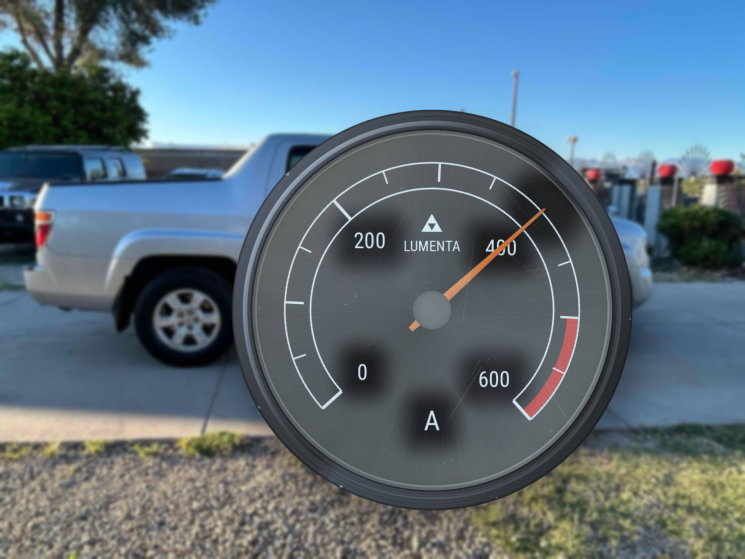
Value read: 400 A
